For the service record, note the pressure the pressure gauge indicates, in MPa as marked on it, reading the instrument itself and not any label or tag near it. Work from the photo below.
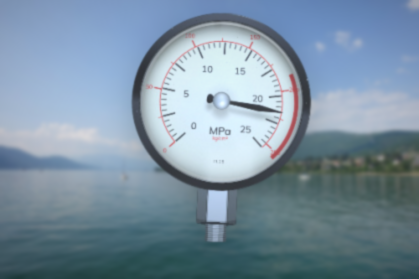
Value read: 21.5 MPa
